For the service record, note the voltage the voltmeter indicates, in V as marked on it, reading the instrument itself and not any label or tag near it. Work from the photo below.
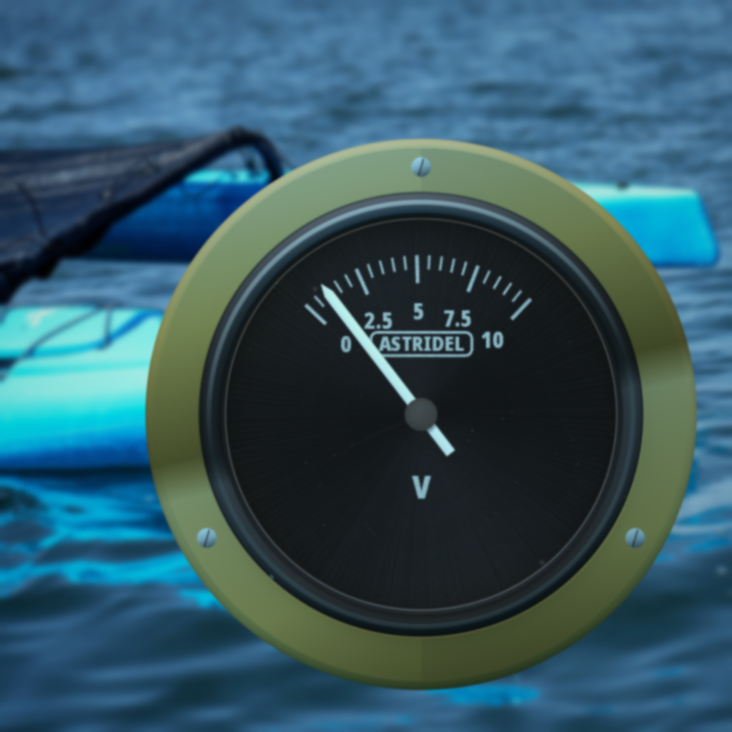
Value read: 1 V
